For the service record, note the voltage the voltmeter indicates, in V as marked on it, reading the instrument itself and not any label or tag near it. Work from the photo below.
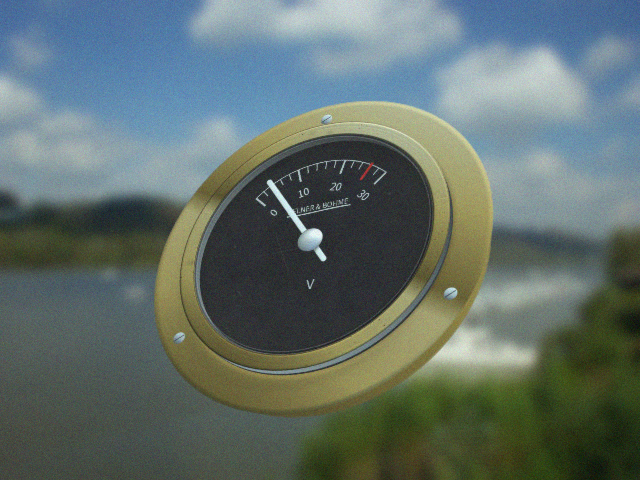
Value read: 4 V
